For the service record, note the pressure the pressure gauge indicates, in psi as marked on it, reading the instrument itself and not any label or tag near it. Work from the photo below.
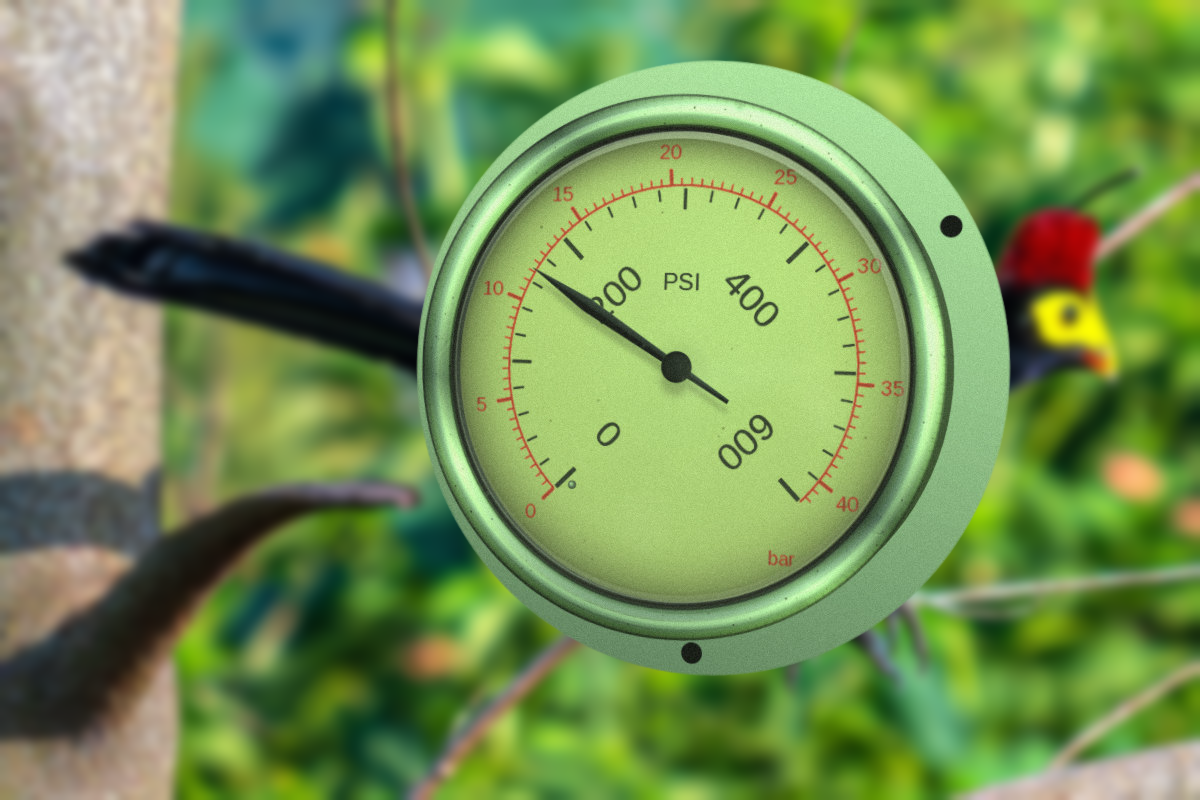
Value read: 170 psi
